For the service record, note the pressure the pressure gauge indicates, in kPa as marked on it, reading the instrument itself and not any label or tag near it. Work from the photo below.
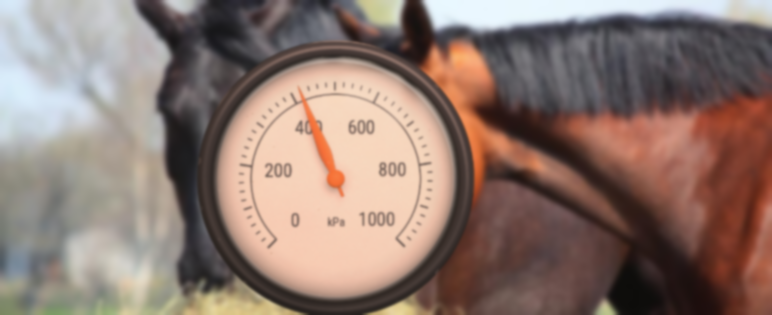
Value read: 420 kPa
